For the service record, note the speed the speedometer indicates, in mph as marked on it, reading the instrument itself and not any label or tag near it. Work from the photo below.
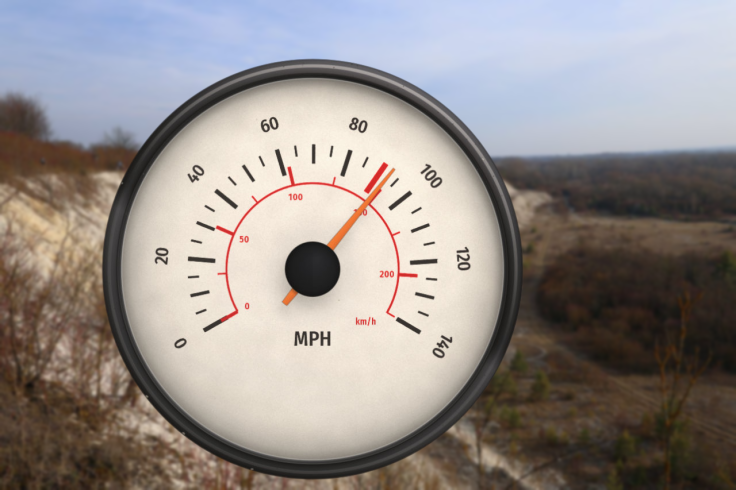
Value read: 92.5 mph
